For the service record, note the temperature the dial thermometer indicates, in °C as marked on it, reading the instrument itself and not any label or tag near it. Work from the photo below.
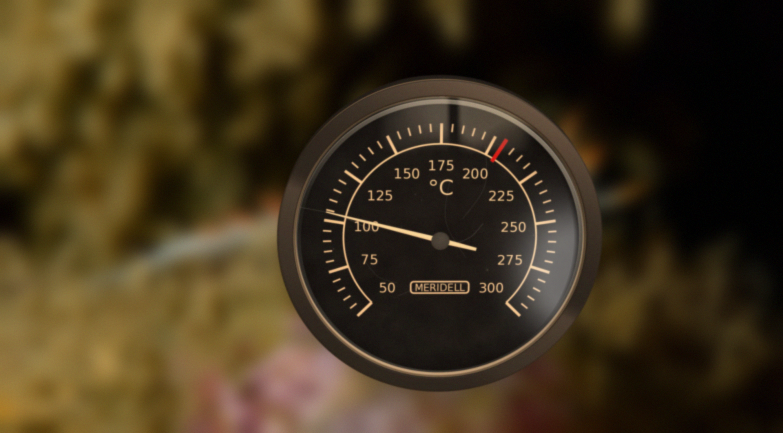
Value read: 105 °C
